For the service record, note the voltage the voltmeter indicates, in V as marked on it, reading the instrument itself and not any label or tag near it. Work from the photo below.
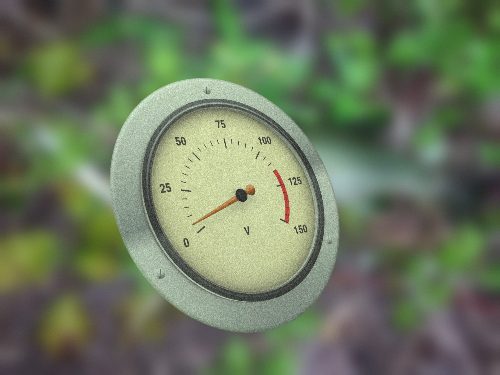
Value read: 5 V
